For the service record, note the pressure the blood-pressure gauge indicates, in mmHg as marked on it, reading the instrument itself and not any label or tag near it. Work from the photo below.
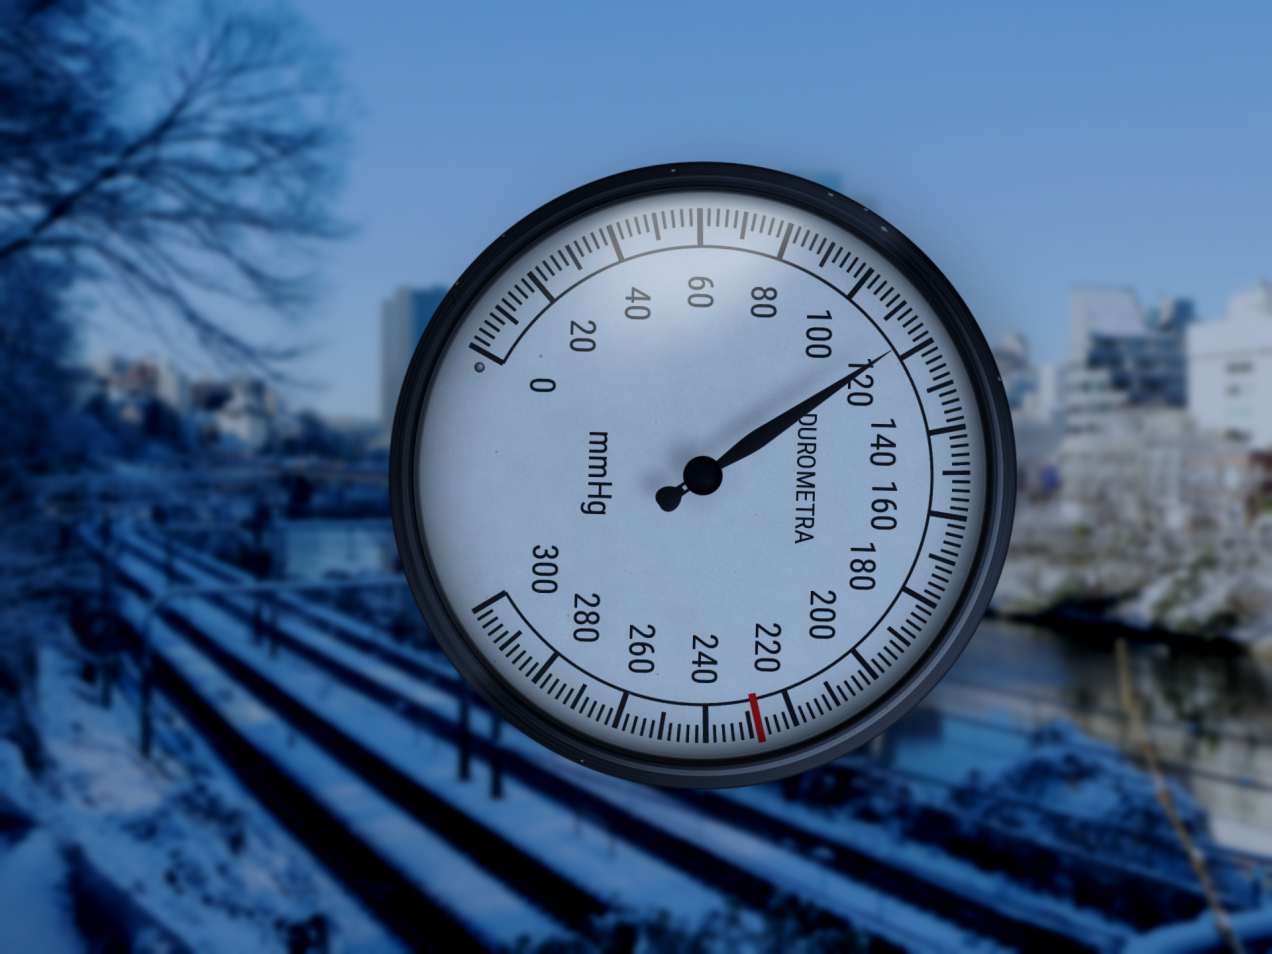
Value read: 117 mmHg
